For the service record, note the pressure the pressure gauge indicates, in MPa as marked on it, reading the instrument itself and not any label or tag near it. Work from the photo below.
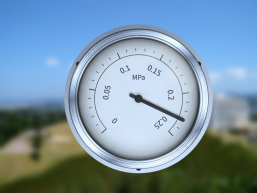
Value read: 0.23 MPa
